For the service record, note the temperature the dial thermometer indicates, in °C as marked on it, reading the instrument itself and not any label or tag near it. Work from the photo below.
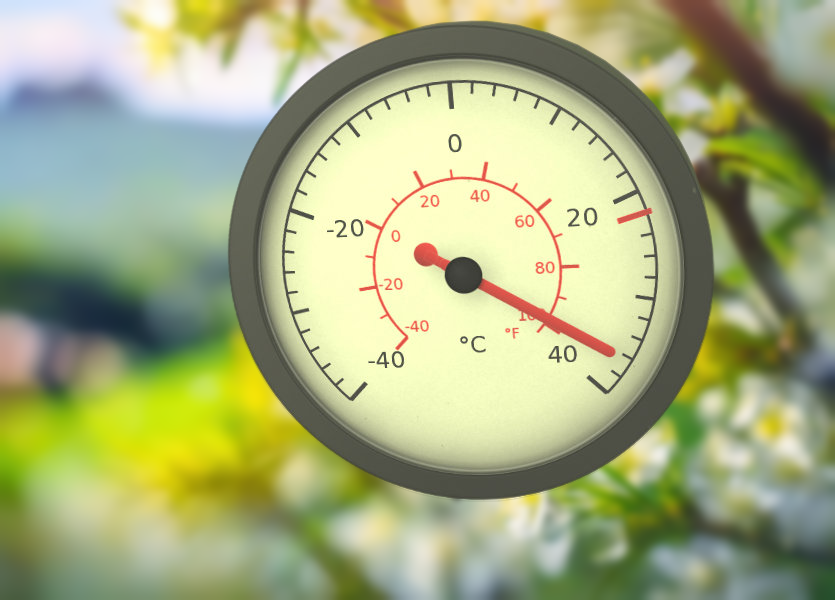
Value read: 36 °C
